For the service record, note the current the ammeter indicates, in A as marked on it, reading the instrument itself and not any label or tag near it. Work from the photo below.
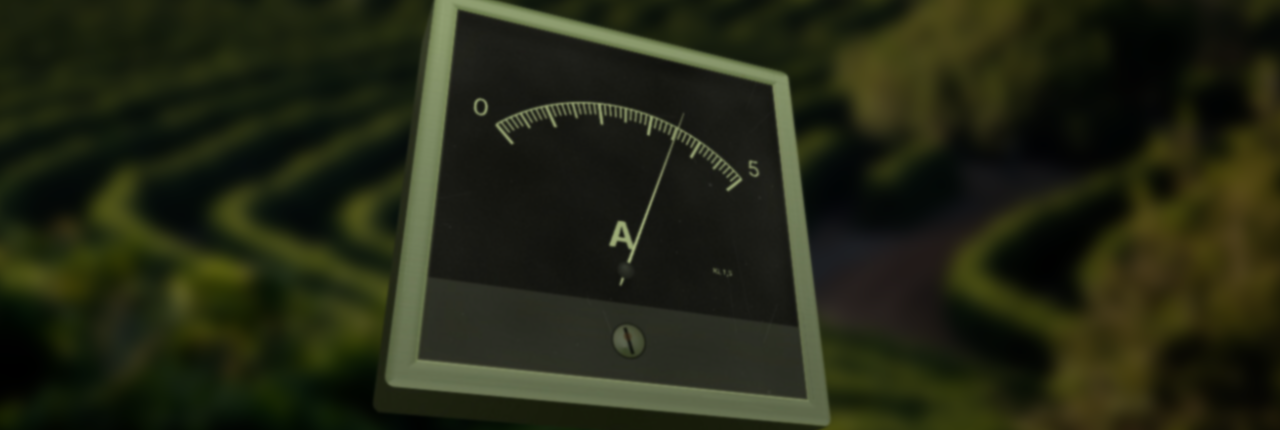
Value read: 3.5 A
